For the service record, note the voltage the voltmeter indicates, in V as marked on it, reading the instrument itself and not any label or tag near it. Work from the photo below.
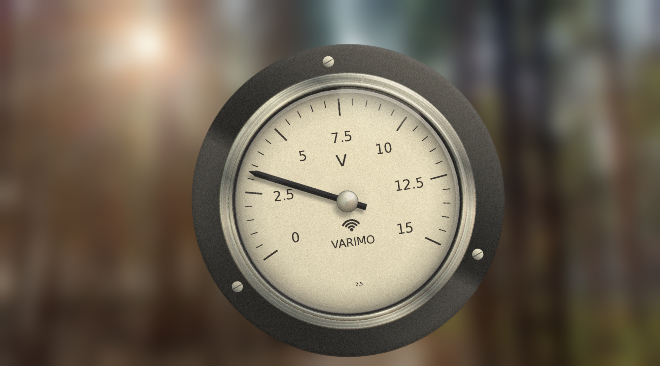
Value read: 3.25 V
